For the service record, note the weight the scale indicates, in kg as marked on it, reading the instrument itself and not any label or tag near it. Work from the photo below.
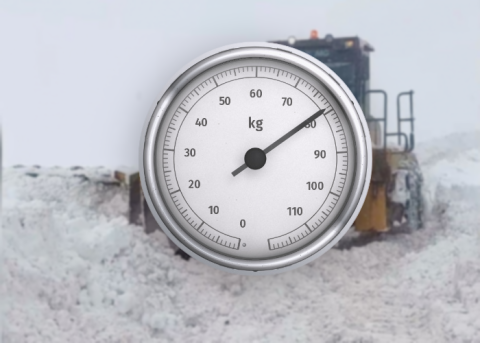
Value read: 79 kg
